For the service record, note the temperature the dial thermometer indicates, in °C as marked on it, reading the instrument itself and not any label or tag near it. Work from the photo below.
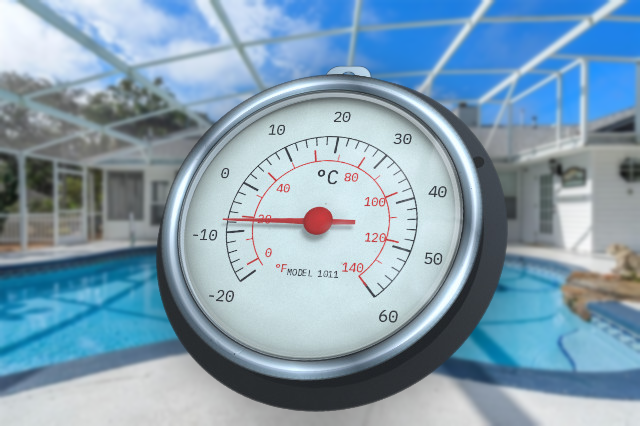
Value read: -8 °C
